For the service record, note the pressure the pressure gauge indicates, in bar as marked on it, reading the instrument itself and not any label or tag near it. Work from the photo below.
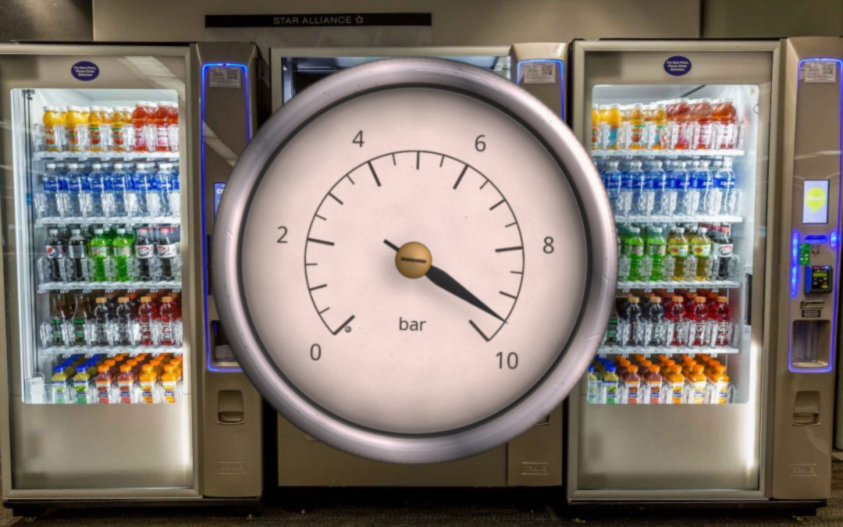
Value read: 9.5 bar
